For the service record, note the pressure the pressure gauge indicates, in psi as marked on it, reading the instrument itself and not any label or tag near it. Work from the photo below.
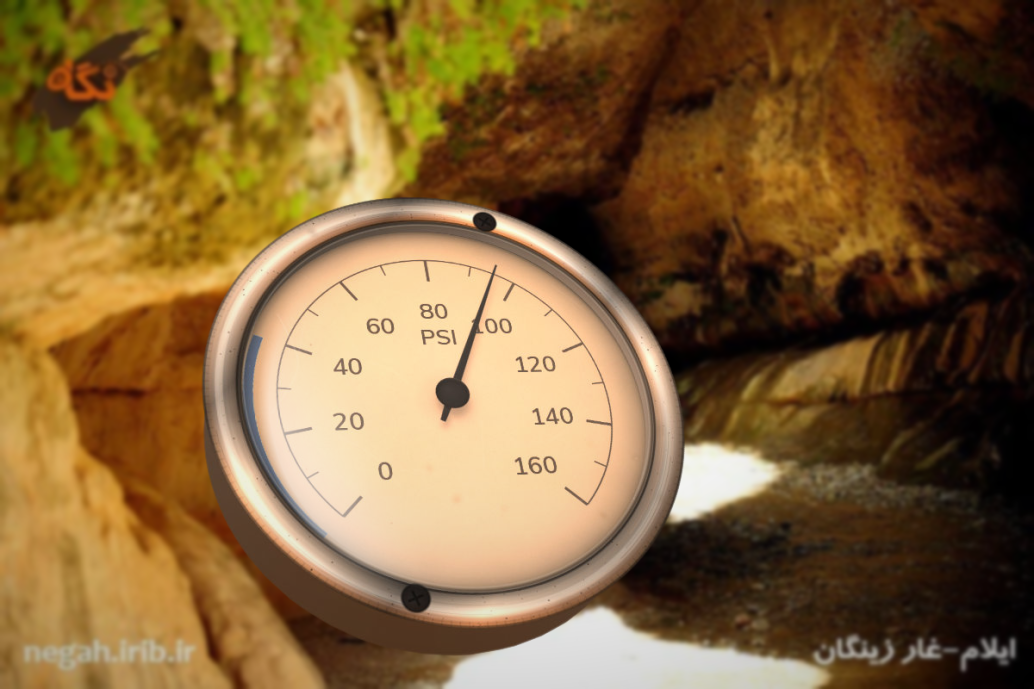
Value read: 95 psi
